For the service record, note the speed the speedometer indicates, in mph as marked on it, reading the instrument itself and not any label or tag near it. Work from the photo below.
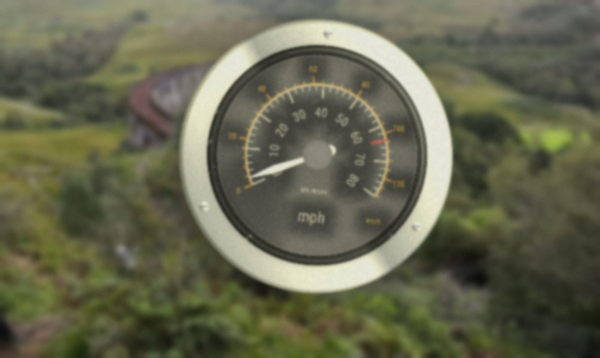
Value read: 2 mph
